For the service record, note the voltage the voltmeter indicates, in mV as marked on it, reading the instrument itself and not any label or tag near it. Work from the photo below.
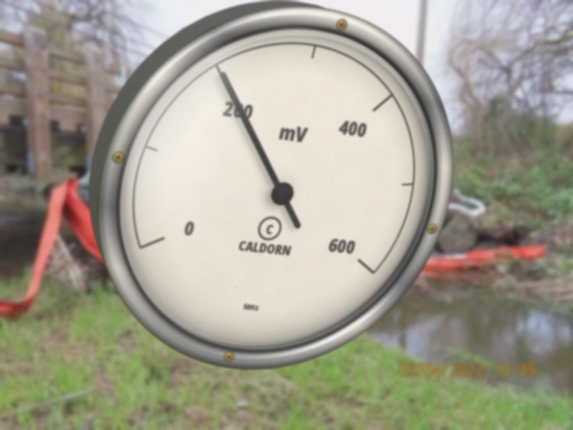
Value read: 200 mV
